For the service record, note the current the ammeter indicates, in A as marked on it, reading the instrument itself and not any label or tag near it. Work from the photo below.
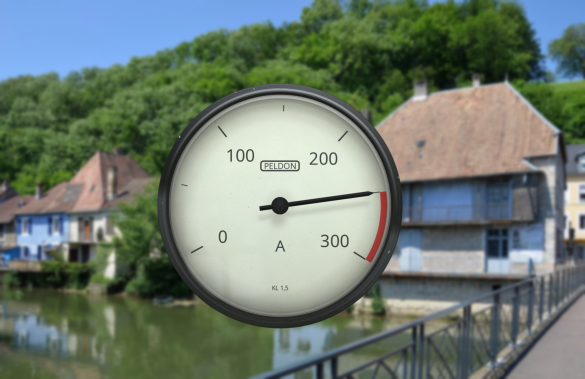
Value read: 250 A
